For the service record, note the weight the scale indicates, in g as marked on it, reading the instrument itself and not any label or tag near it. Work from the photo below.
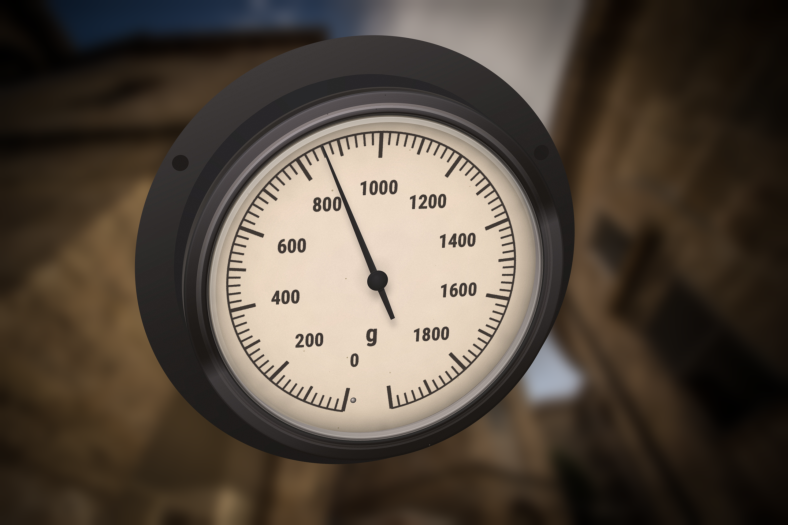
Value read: 860 g
